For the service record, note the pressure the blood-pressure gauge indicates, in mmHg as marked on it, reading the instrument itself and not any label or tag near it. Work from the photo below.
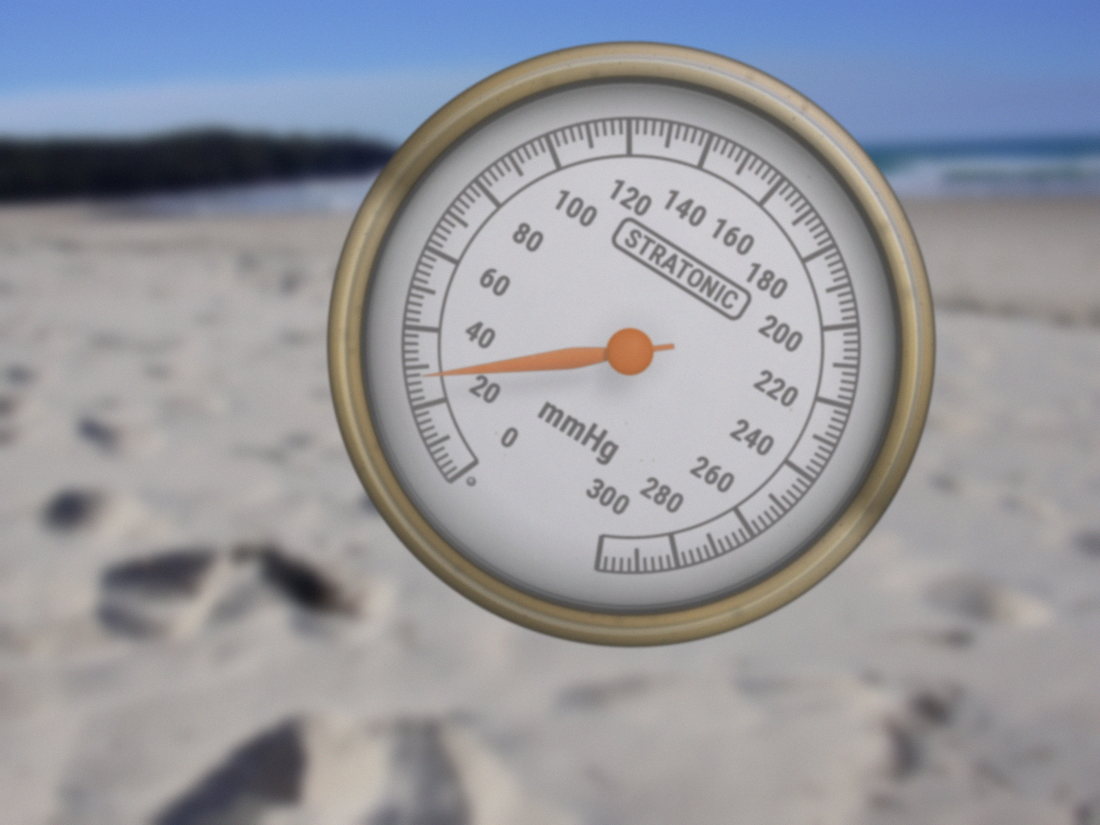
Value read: 28 mmHg
